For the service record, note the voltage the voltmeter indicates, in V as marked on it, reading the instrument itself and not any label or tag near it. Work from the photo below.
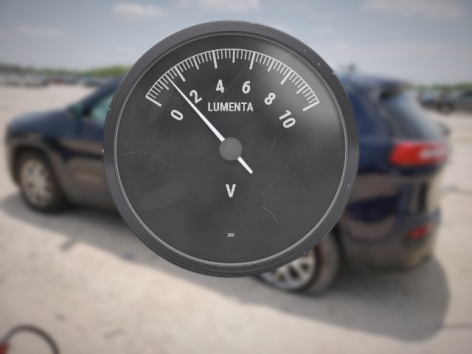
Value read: 1.4 V
